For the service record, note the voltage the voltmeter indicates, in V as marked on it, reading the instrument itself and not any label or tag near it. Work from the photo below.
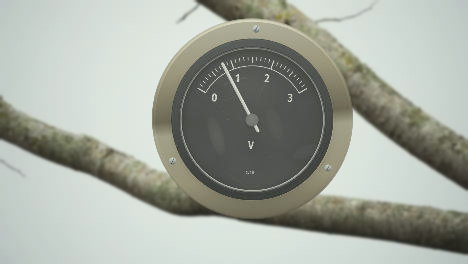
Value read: 0.8 V
